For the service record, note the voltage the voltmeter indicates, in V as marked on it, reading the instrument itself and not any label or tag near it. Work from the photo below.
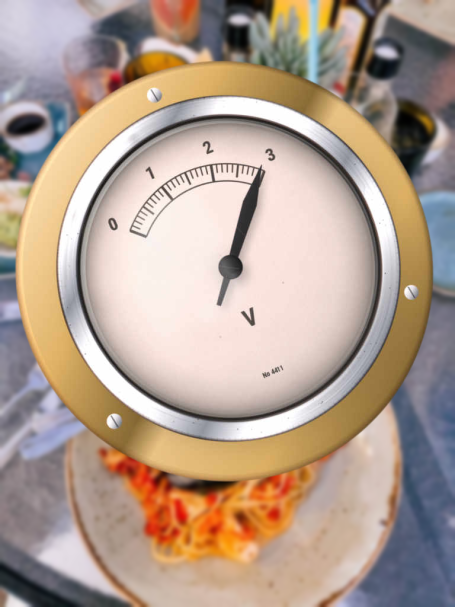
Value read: 2.9 V
